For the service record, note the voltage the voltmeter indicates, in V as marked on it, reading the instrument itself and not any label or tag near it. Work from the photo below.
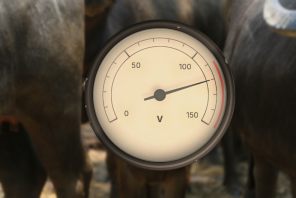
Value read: 120 V
